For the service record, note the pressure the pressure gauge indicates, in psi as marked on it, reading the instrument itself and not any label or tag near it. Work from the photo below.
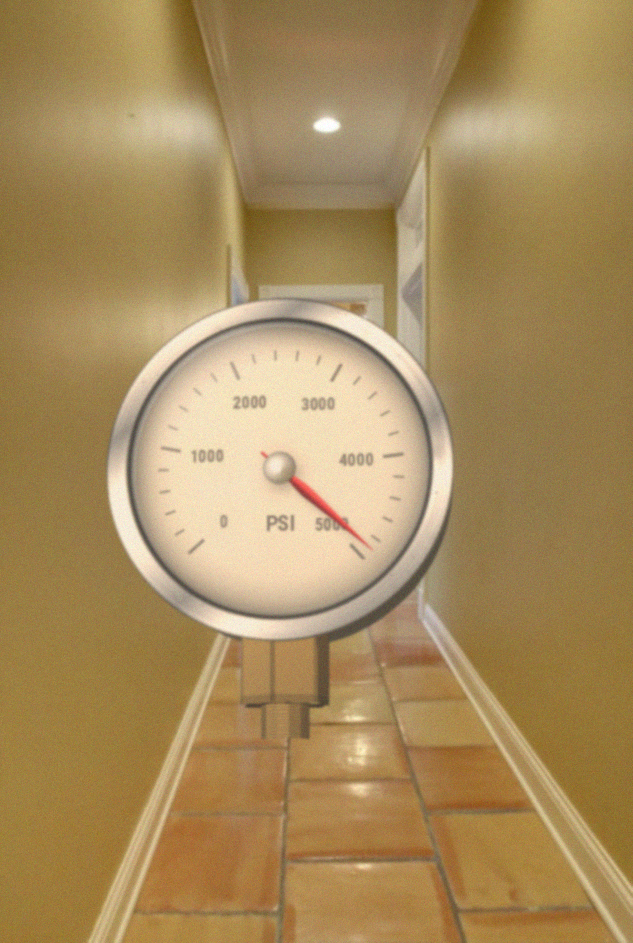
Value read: 4900 psi
